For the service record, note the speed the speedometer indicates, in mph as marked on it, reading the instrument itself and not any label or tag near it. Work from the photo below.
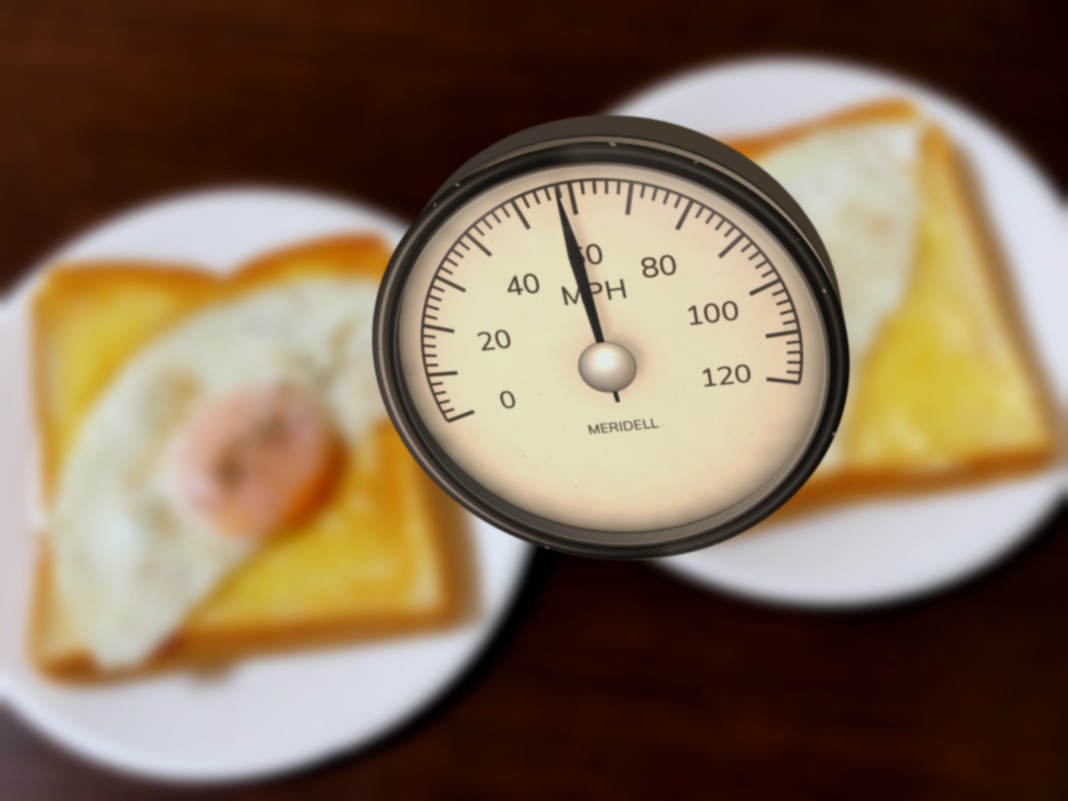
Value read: 58 mph
